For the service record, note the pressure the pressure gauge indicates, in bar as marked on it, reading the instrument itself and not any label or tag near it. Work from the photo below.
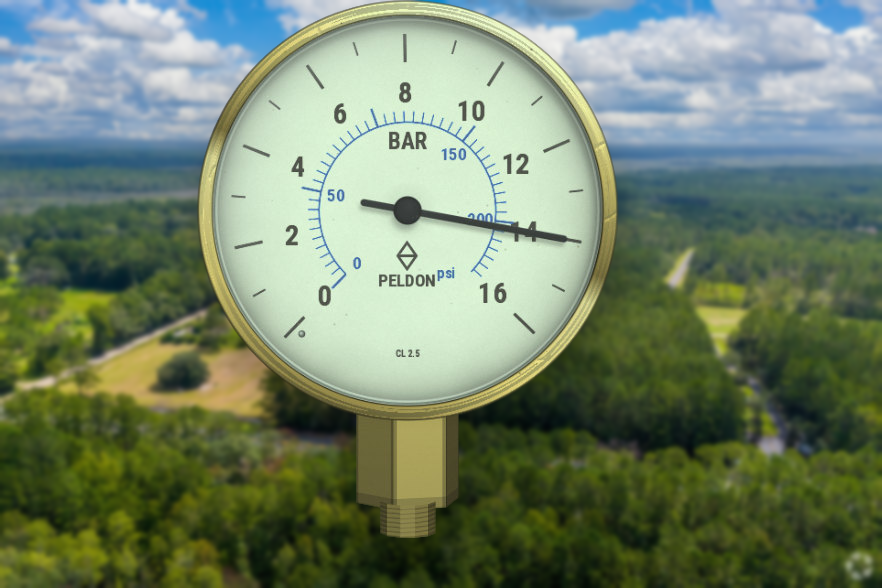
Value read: 14 bar
